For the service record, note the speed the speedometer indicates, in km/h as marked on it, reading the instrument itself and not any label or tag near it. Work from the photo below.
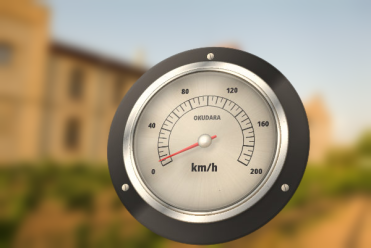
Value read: 5 km/h
